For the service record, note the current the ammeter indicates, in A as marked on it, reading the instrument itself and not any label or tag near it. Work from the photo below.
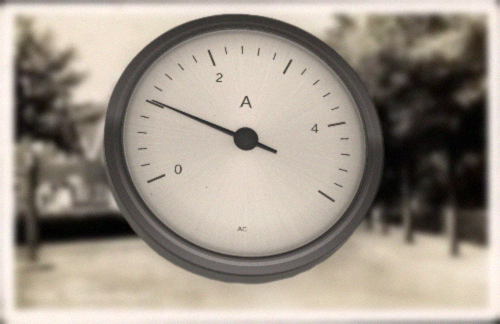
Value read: 1 A
